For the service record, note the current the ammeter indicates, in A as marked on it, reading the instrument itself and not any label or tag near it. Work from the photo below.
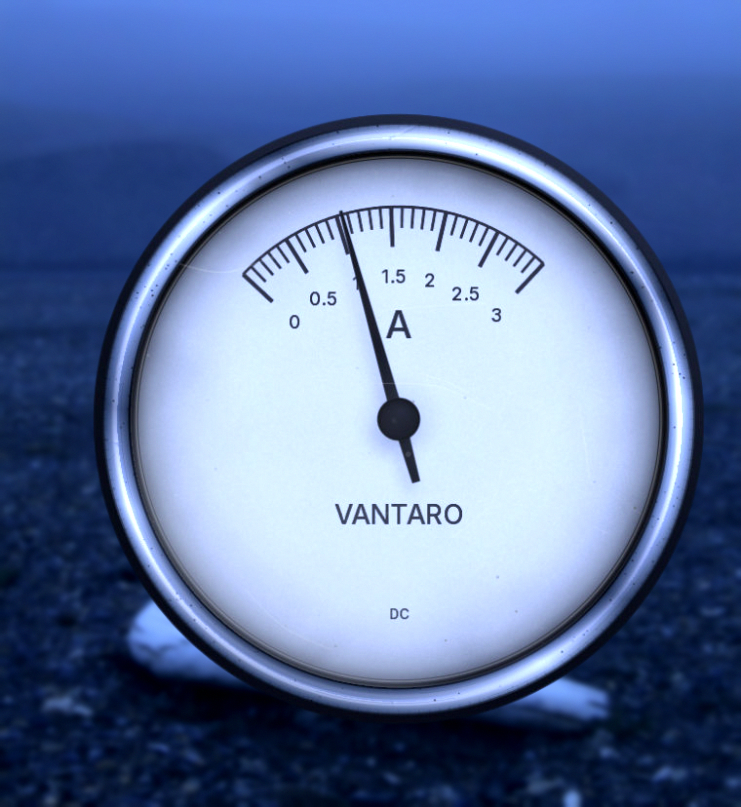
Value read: 1.05 A
